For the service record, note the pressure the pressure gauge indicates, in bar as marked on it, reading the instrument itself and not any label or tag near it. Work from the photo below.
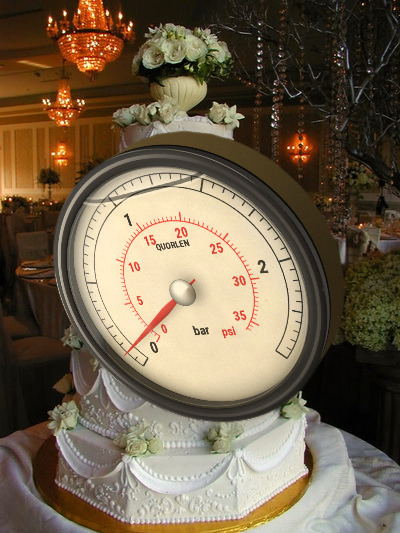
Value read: 0.1 bar
